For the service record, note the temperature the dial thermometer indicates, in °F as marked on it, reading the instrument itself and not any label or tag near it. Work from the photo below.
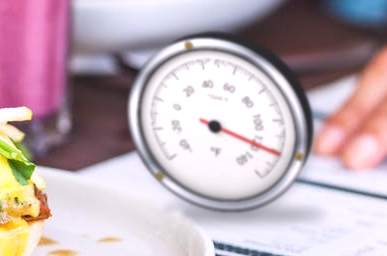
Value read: 120 °F
